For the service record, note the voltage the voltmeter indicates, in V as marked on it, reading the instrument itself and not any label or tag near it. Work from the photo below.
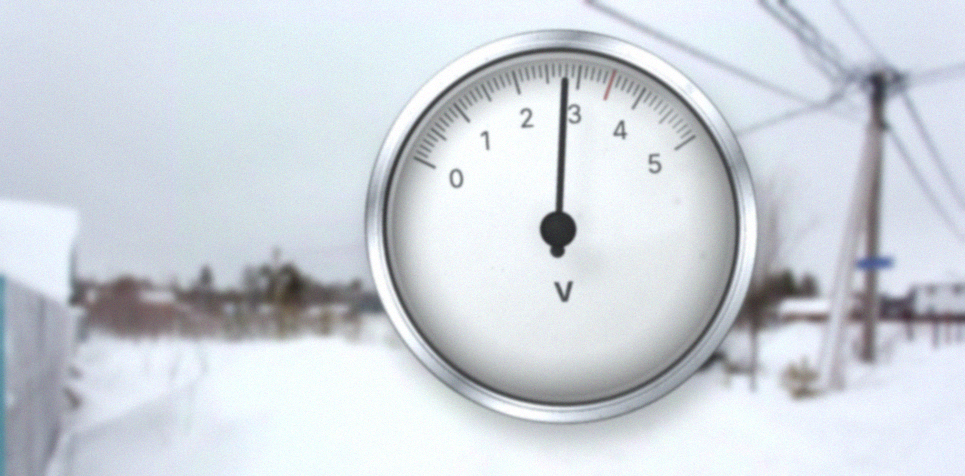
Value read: 2.8 V
